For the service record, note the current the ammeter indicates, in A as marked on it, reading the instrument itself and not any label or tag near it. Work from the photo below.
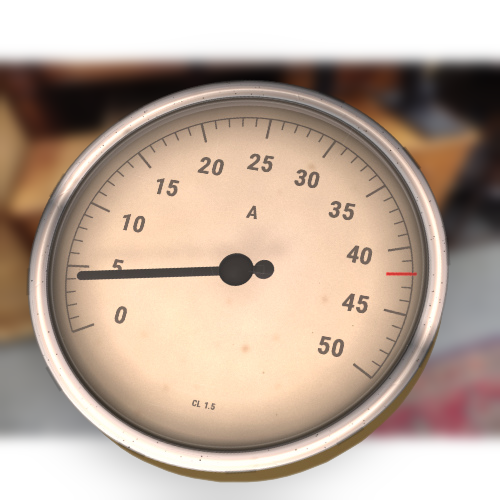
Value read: 4 A
